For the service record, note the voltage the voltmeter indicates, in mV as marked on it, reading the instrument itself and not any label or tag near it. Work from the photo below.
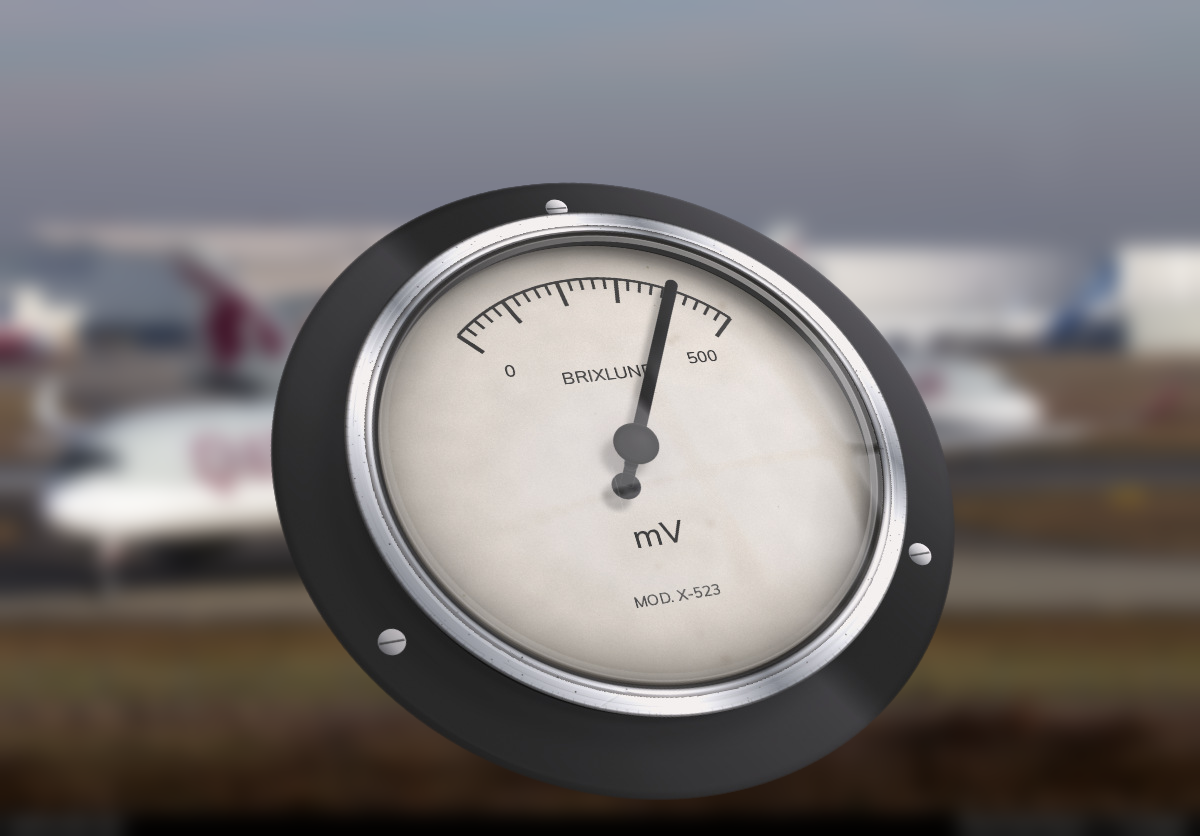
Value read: 390 mV
